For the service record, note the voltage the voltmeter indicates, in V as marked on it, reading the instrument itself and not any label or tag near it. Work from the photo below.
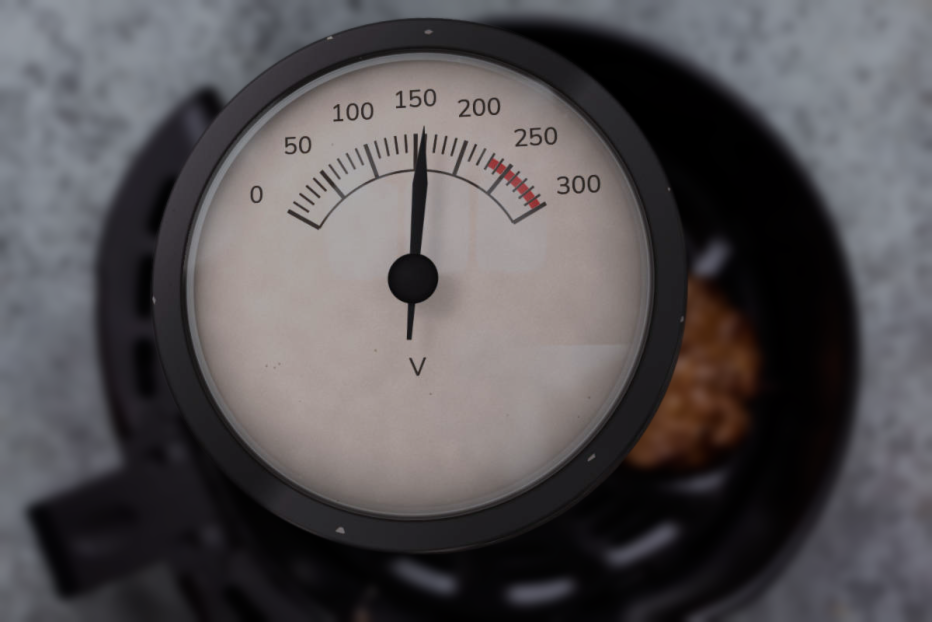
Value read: 160 V
